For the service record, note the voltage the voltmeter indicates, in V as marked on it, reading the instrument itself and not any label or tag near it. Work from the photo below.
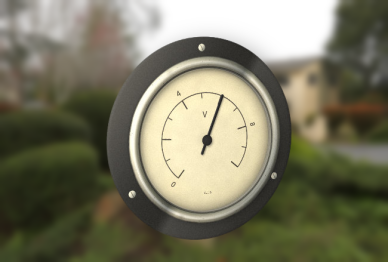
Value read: 6 V
